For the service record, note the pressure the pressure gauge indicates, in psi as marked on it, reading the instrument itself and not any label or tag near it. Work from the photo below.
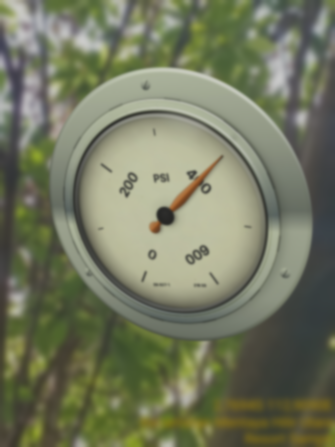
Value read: 400 psi
